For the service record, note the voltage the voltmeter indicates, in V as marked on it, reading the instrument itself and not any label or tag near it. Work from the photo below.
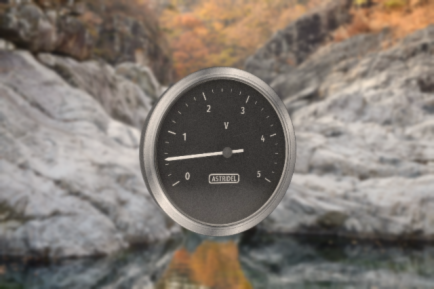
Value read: 0.5 V
